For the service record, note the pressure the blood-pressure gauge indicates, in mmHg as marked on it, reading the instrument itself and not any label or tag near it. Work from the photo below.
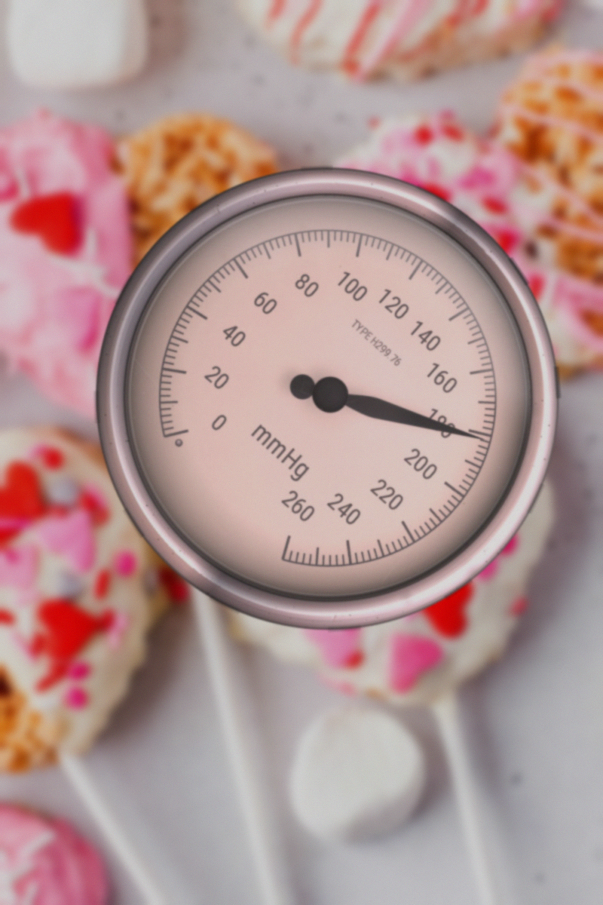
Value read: 182 mmHg
